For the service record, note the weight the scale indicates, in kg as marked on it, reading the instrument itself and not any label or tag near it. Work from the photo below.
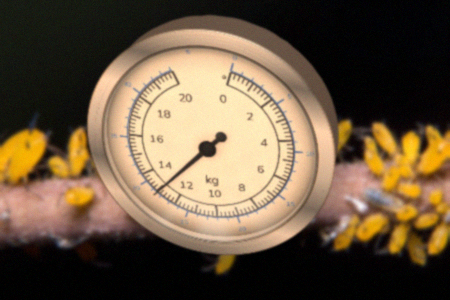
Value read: 13 kg
